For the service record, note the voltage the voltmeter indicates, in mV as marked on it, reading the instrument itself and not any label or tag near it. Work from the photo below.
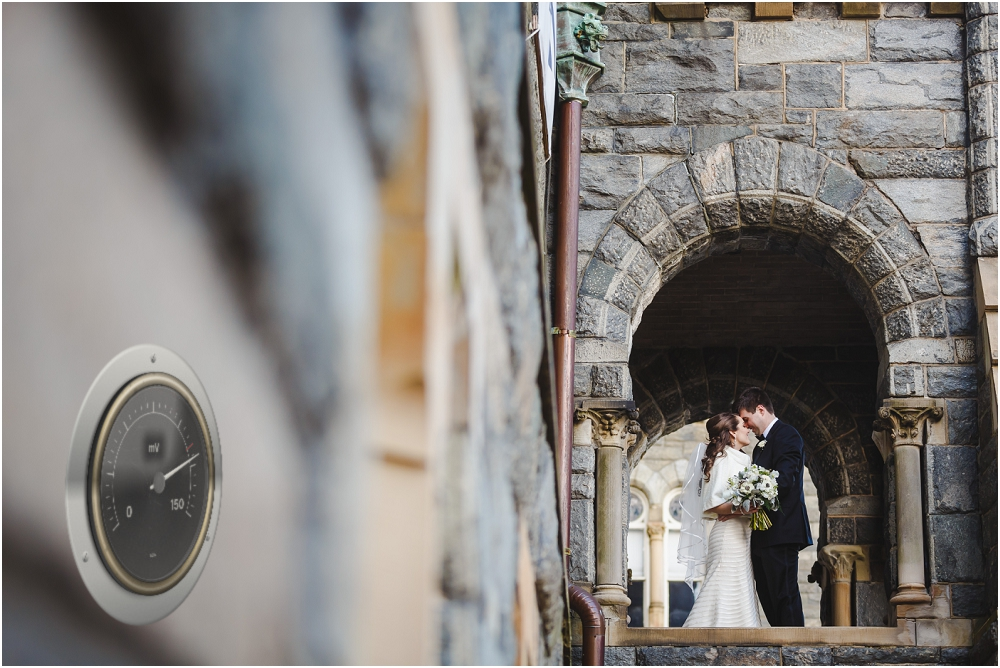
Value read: 120 mV
